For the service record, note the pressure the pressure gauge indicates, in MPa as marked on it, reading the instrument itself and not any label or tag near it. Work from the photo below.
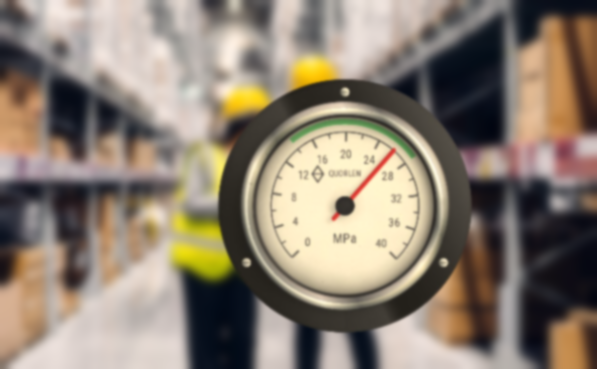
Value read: 26 MPa
